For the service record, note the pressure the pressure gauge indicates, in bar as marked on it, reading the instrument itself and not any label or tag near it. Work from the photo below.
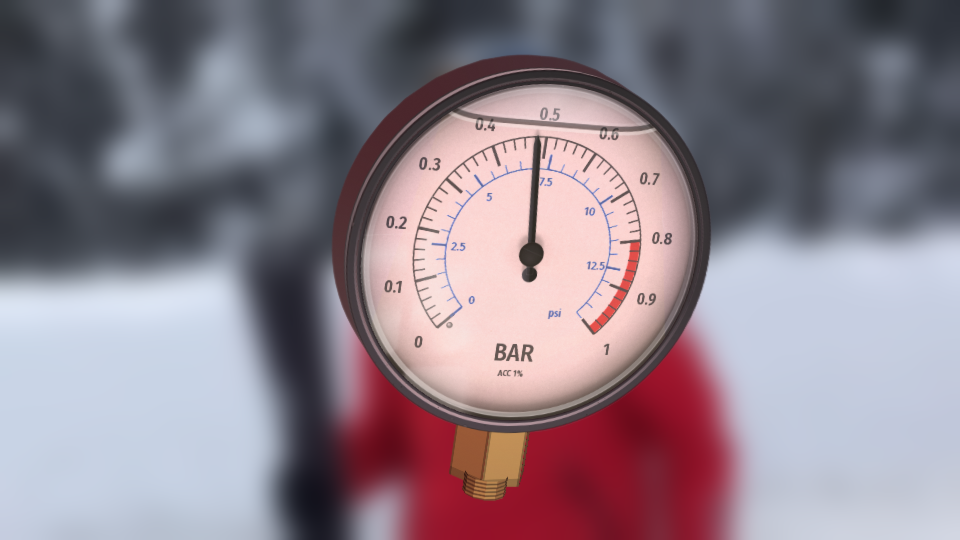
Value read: 0.48 bar
